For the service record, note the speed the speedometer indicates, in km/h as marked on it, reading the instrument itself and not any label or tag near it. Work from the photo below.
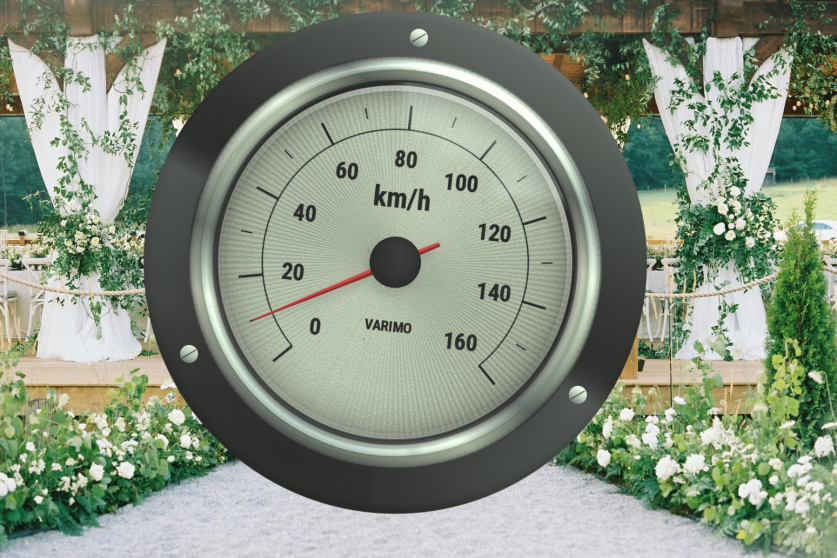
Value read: 10 km/h
